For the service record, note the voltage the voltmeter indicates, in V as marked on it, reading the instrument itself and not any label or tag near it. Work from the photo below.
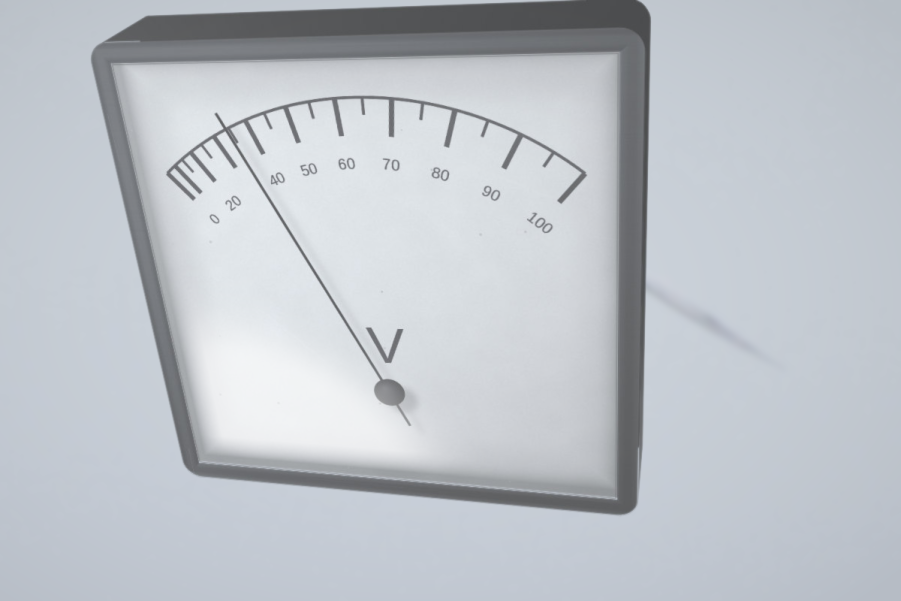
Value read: 35 V
